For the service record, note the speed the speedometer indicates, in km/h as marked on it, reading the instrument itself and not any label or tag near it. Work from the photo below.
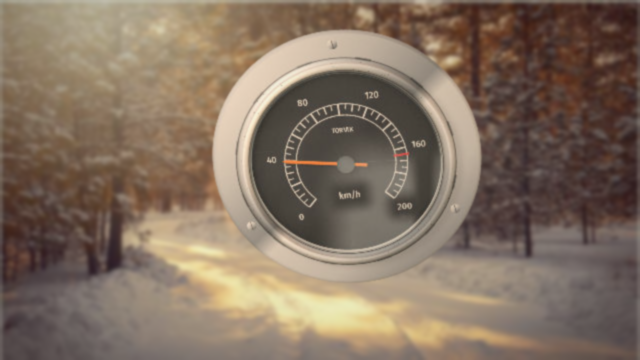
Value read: 40 km/h
